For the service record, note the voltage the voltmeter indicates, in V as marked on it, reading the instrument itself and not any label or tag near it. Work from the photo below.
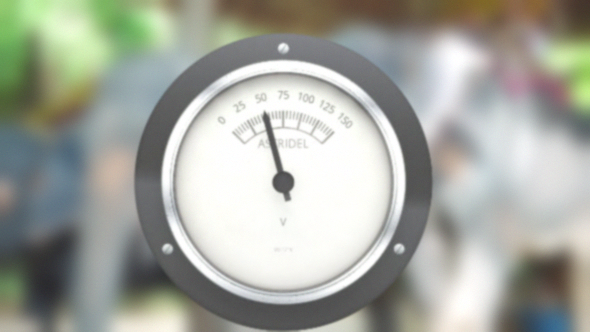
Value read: 50 V
